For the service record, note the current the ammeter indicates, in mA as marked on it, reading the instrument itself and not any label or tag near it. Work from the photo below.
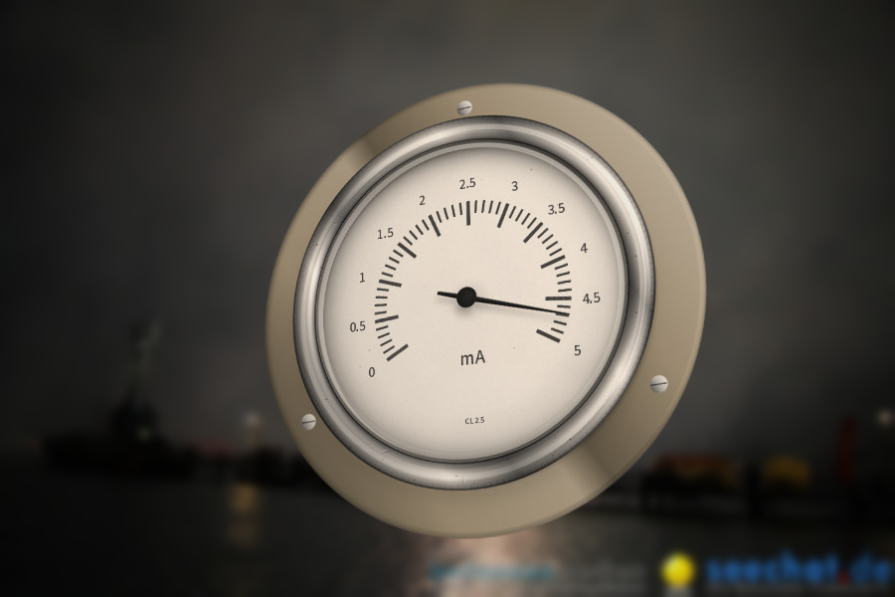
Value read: 4.7 mA
